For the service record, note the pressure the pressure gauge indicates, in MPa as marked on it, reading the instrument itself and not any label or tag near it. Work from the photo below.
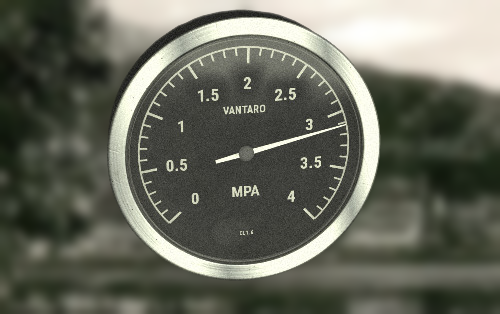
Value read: 3.1 MPa
